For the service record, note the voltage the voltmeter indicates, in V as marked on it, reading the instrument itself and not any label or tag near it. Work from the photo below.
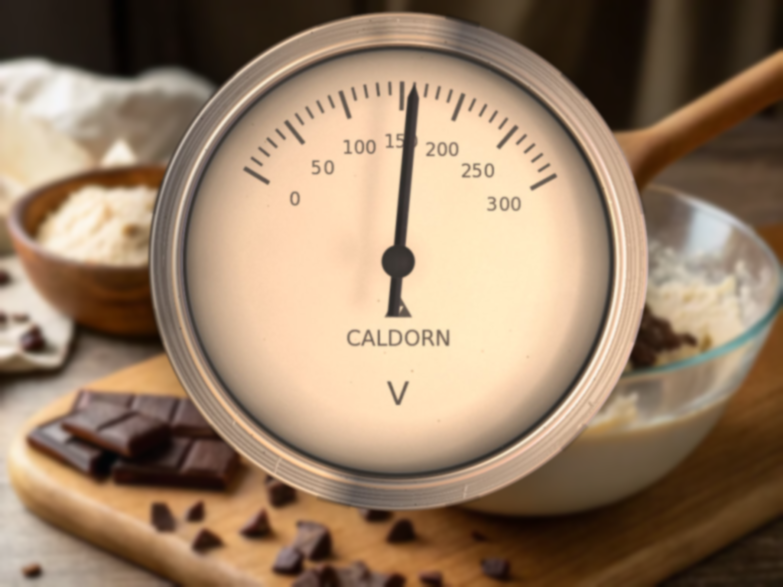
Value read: 160 V
